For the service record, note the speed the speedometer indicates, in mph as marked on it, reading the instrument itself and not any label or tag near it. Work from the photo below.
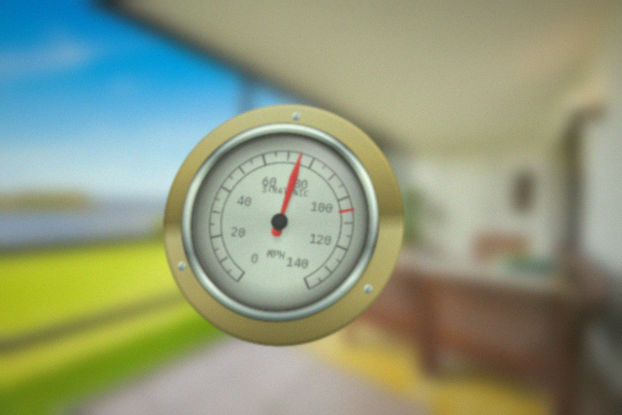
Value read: 75 mph
